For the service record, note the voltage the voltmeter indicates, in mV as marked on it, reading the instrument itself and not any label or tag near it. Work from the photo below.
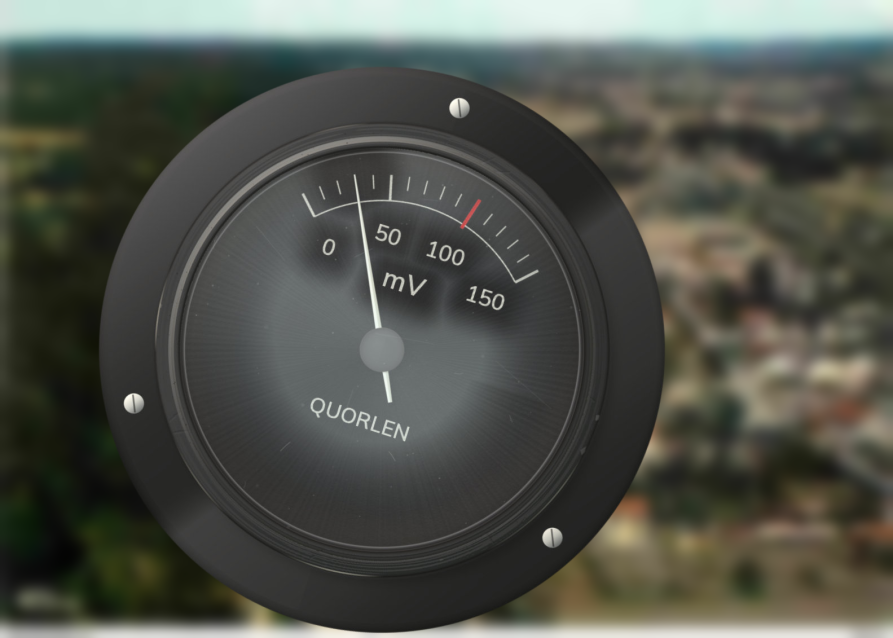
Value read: 30 mV
